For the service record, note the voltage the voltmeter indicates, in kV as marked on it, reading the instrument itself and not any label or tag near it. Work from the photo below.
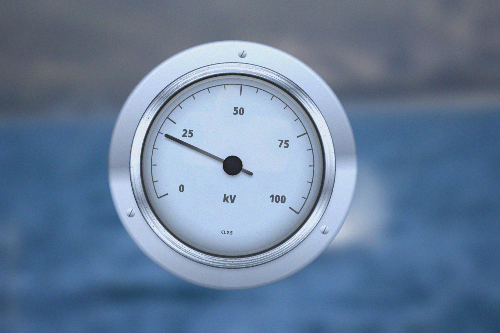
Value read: 20 kV
